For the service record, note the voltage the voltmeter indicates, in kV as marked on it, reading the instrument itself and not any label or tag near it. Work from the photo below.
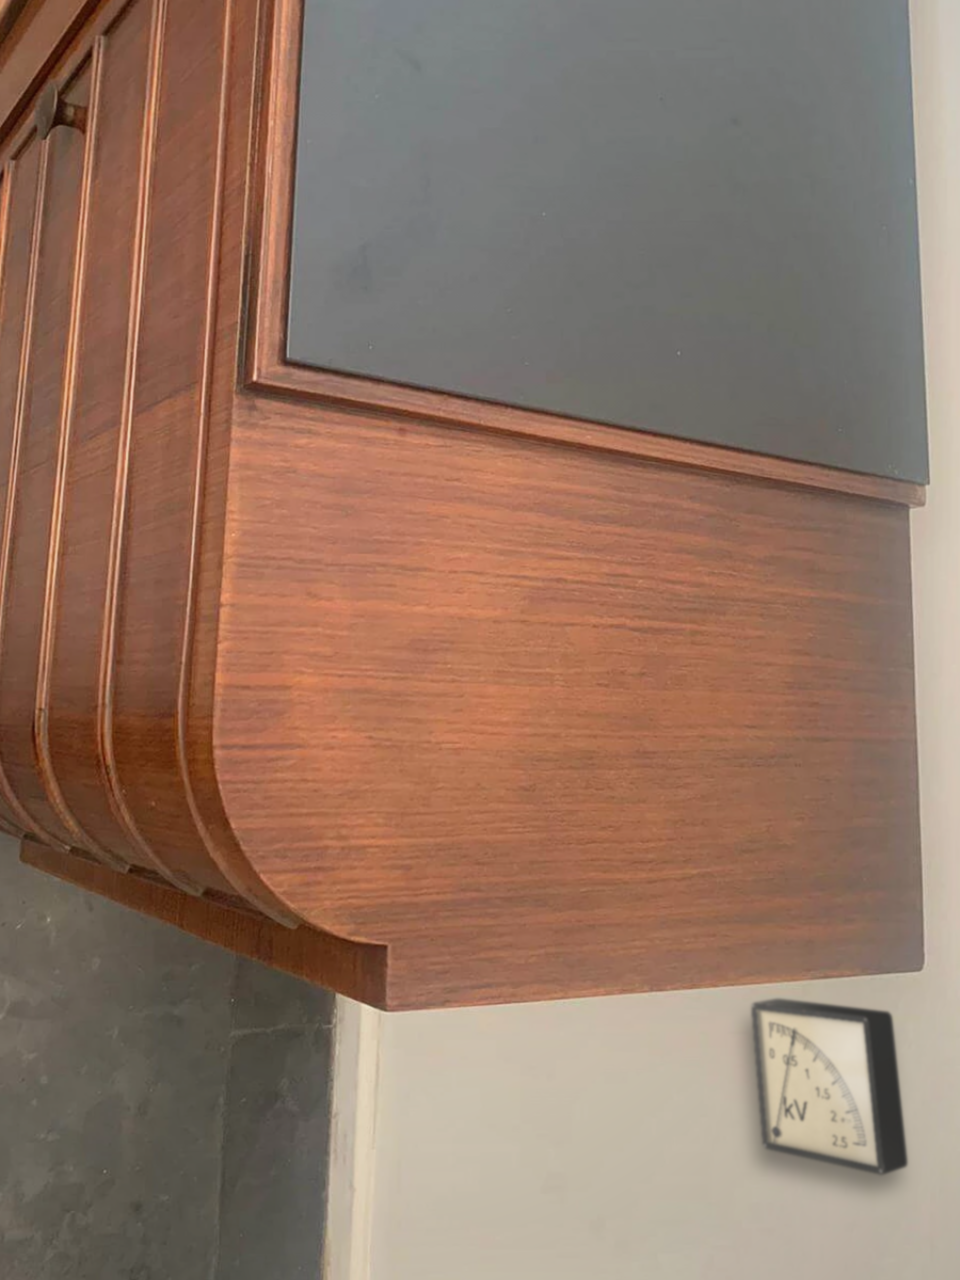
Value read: 0.5 kV
